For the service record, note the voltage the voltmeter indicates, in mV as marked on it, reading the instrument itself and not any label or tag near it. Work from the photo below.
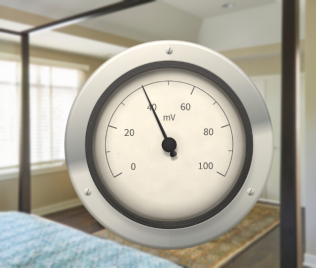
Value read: 40 mV
